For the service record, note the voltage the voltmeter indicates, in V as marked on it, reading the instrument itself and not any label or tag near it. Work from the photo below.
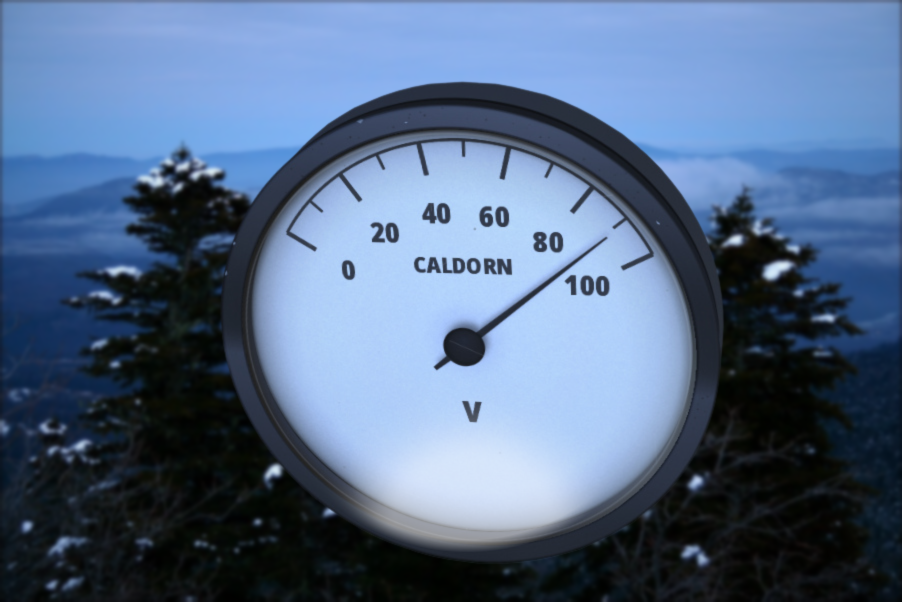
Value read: 90 V
